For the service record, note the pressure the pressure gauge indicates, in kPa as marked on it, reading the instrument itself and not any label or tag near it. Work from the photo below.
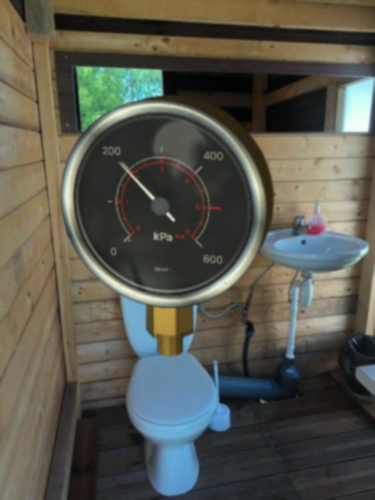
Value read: 200 kPa
